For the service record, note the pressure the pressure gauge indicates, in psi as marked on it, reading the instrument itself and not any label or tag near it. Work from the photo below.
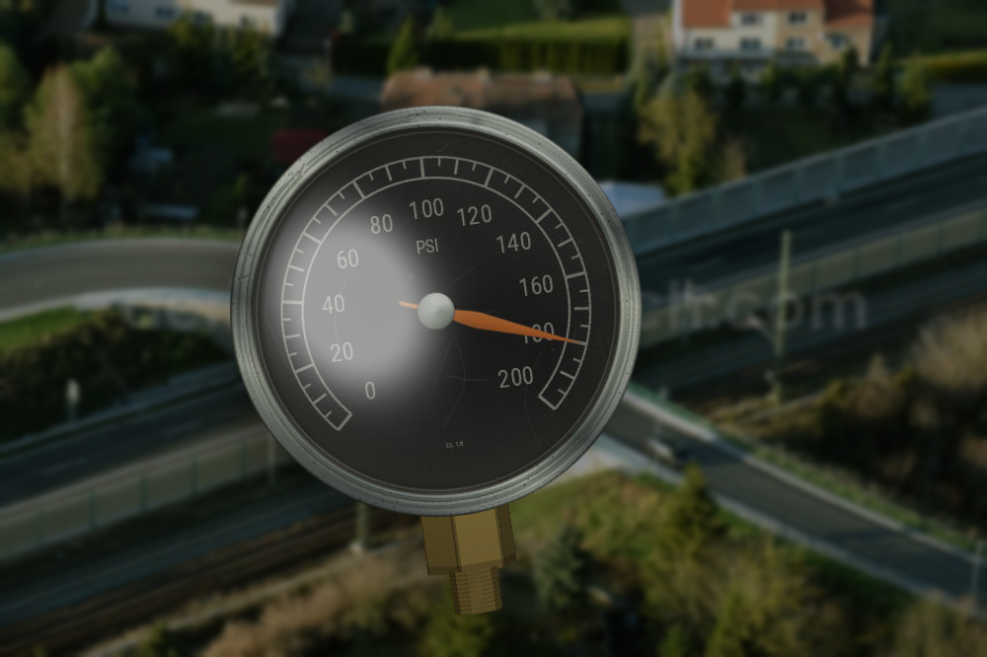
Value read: 180 psi
